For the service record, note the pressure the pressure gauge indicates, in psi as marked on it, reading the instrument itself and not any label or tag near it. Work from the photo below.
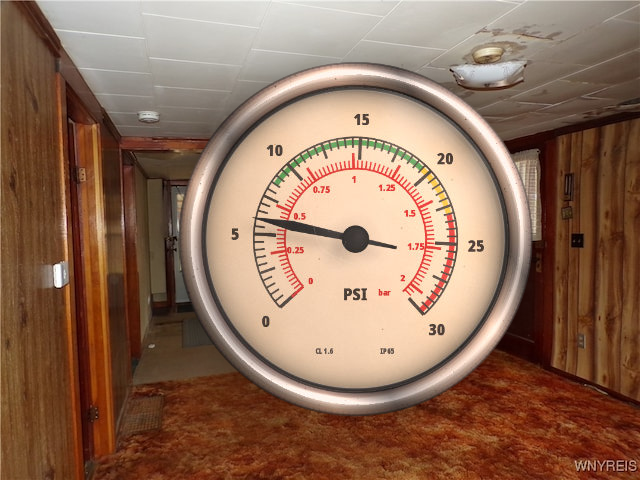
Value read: 6 psi
